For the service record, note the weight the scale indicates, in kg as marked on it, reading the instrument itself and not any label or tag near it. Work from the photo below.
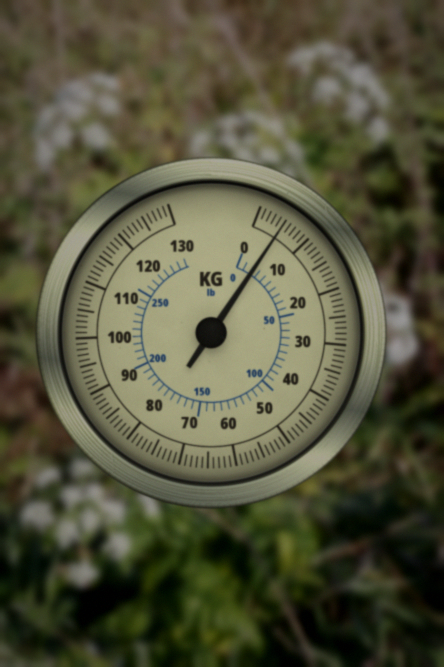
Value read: 5 kg
